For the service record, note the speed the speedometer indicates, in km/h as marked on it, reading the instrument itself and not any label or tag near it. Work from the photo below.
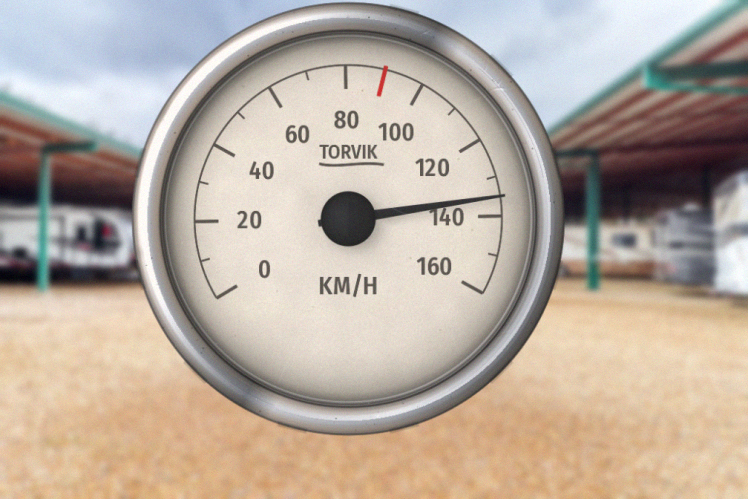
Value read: 135 km/h
